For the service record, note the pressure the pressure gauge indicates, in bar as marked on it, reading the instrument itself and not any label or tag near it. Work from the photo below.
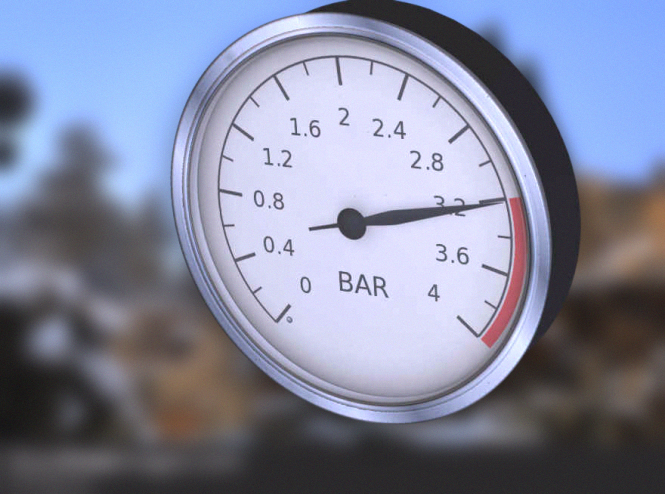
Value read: 3.2 bar
